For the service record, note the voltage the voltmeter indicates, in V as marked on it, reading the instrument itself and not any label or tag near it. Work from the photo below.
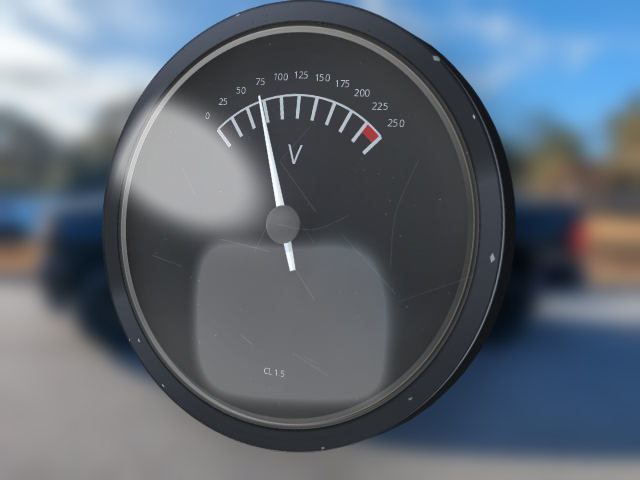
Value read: 75 V
